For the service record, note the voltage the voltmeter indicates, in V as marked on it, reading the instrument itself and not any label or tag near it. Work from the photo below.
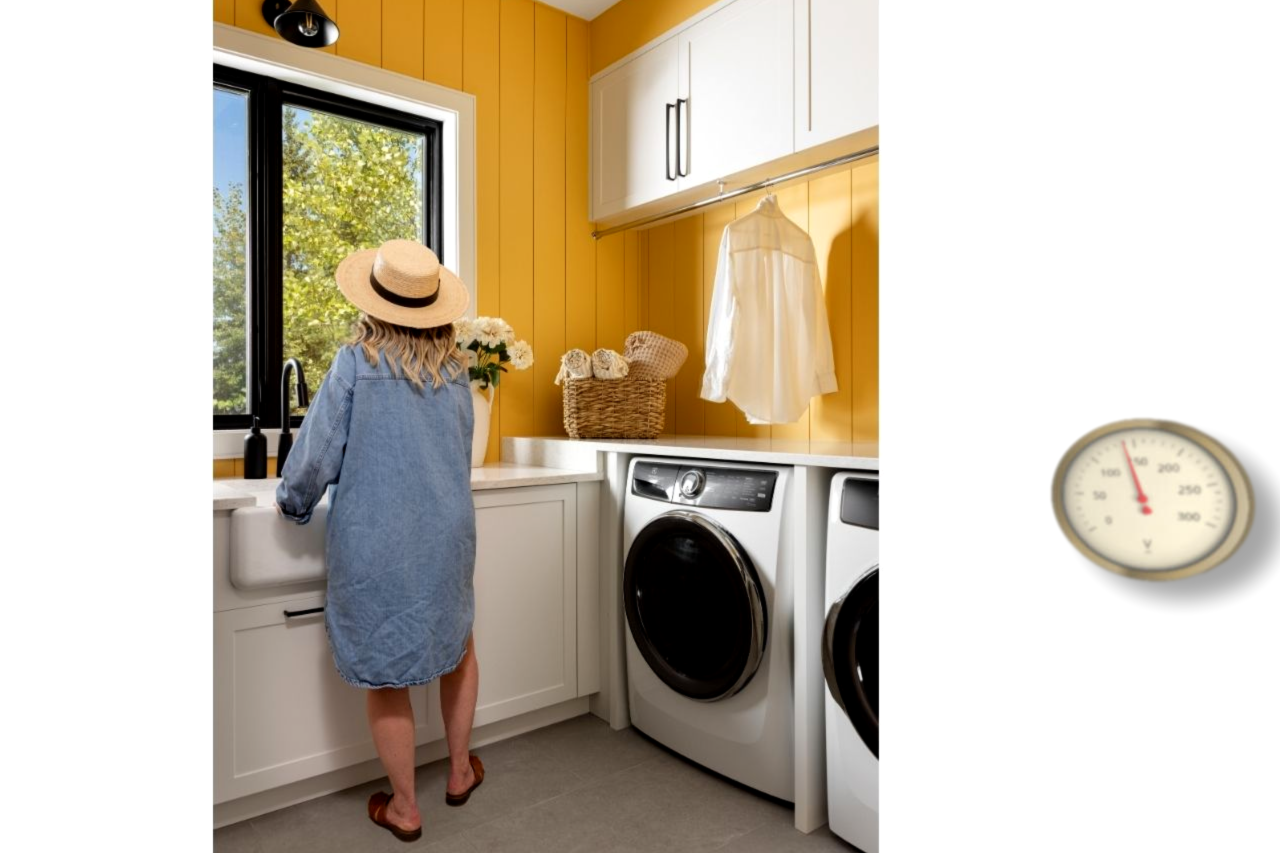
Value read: 140 V
